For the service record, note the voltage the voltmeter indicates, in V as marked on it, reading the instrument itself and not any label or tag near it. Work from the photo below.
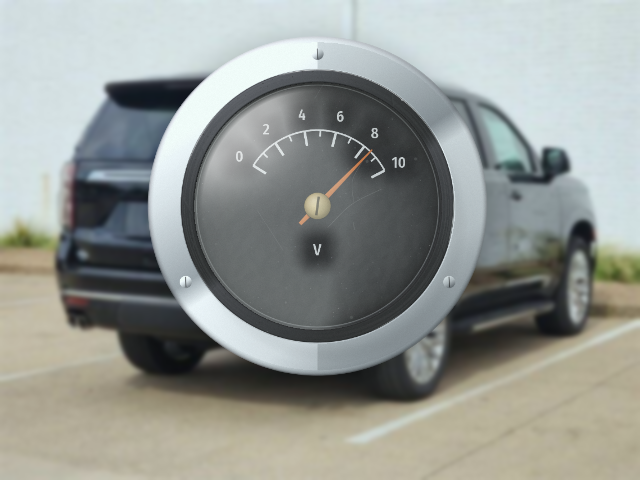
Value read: 8.5 V
